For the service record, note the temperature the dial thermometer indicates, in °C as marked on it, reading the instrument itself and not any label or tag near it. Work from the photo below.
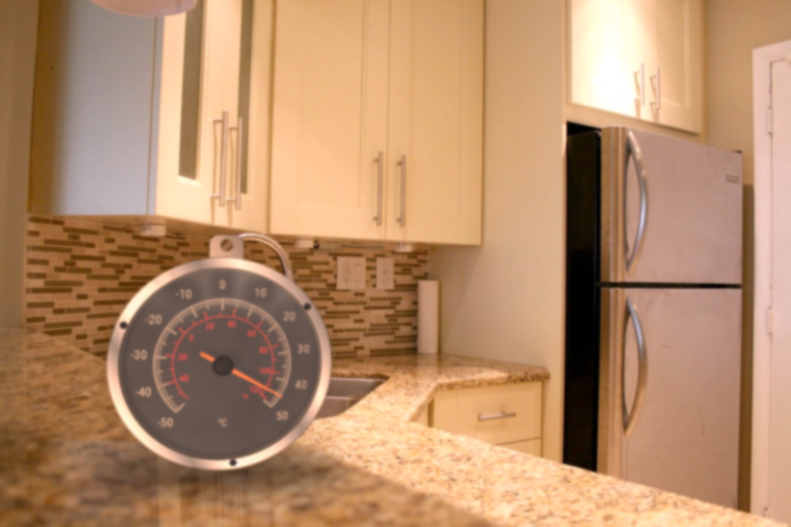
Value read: 45 °C
